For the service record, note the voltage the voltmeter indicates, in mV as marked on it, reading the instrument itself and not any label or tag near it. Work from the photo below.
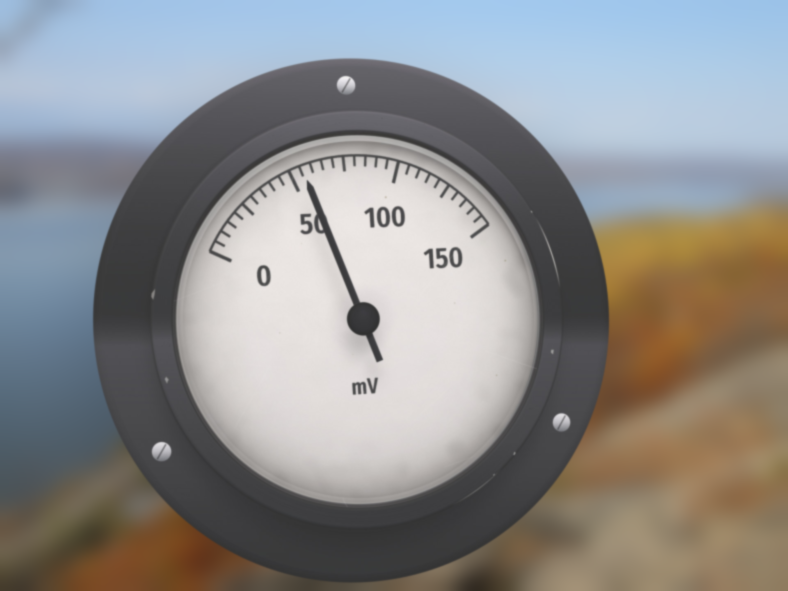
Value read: 55 mV
